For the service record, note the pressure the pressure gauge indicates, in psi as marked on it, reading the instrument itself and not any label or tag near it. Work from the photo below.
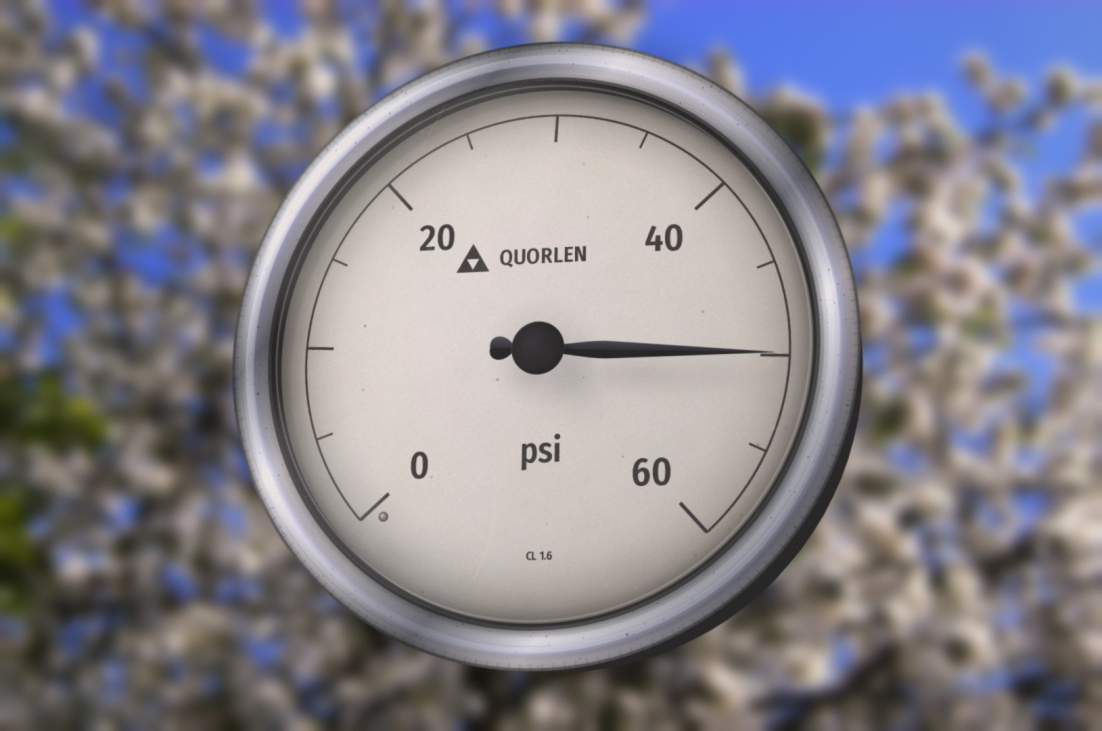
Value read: 50 psi
